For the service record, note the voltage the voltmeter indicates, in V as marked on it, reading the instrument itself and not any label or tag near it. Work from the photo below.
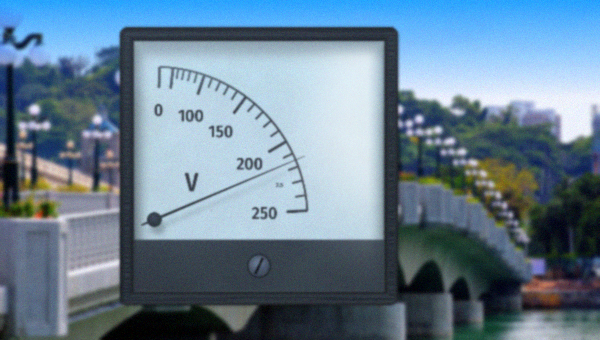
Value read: 215 V
